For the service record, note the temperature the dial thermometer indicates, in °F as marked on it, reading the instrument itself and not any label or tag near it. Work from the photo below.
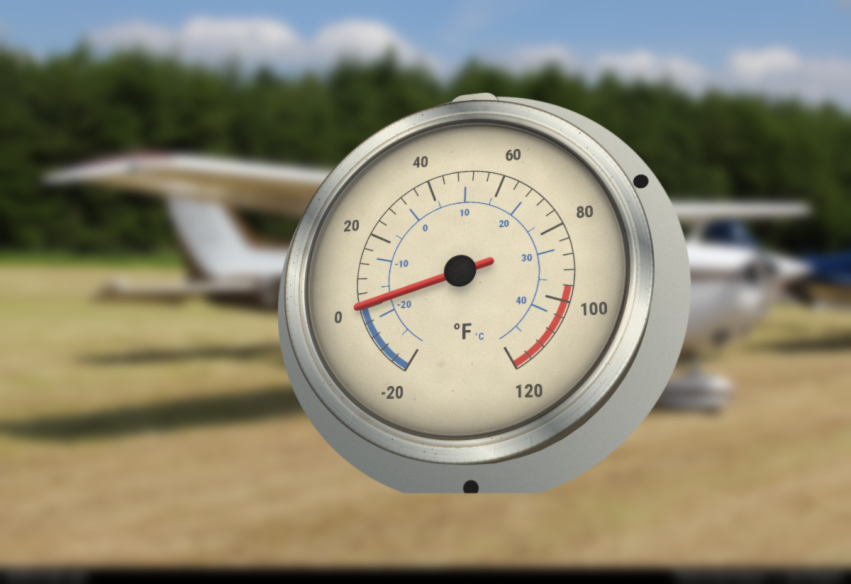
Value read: 0 °F
